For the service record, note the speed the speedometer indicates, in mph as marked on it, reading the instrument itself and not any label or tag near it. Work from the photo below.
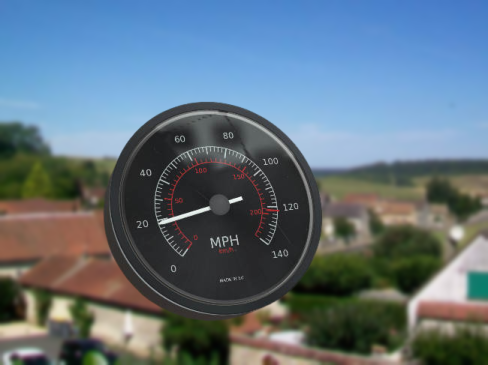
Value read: 18 mph
